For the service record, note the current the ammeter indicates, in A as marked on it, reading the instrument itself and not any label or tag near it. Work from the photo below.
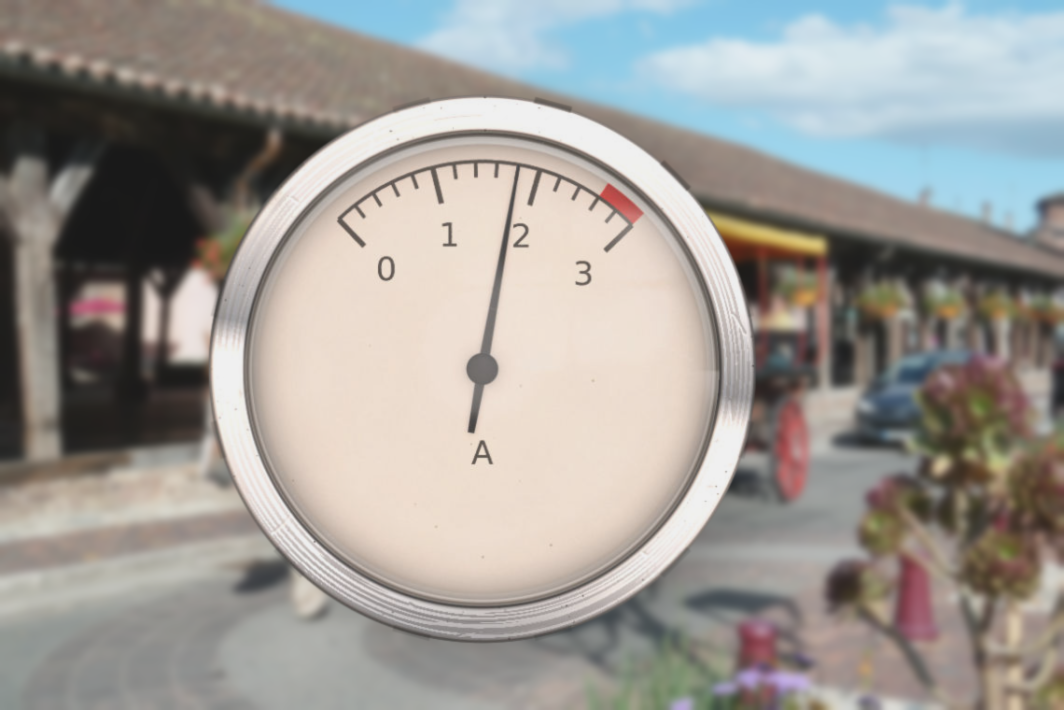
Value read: 1.8 A
